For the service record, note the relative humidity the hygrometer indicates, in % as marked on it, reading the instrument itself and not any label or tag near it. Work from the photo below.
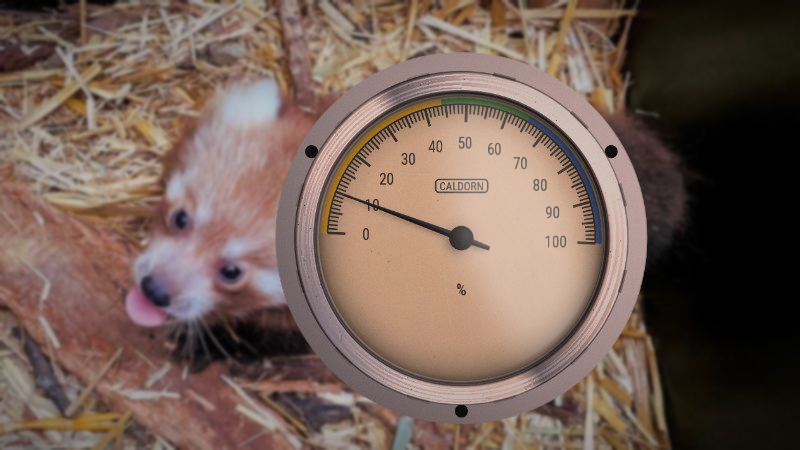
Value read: 10 %
